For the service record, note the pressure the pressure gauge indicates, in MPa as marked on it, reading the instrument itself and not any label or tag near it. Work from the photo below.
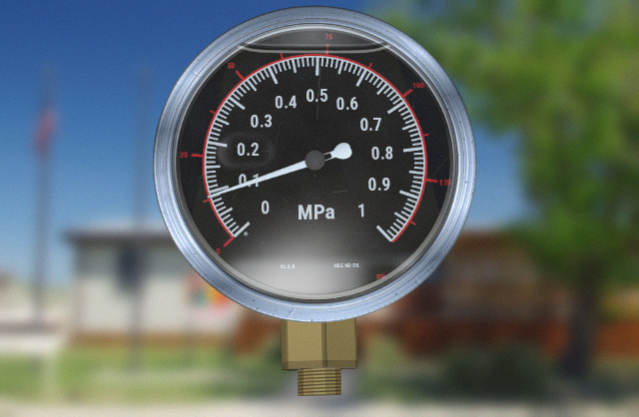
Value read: 0.09 MPa
